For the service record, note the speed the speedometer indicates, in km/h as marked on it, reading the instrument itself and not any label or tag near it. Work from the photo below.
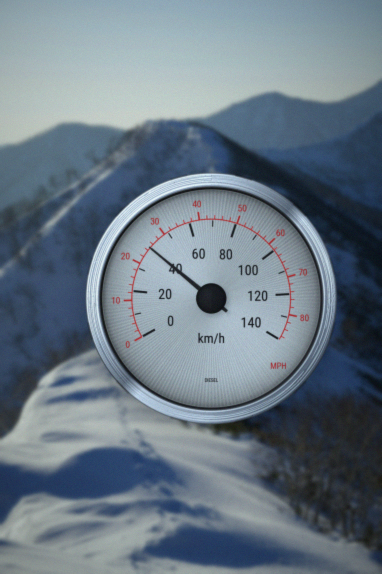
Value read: 40 km/h
